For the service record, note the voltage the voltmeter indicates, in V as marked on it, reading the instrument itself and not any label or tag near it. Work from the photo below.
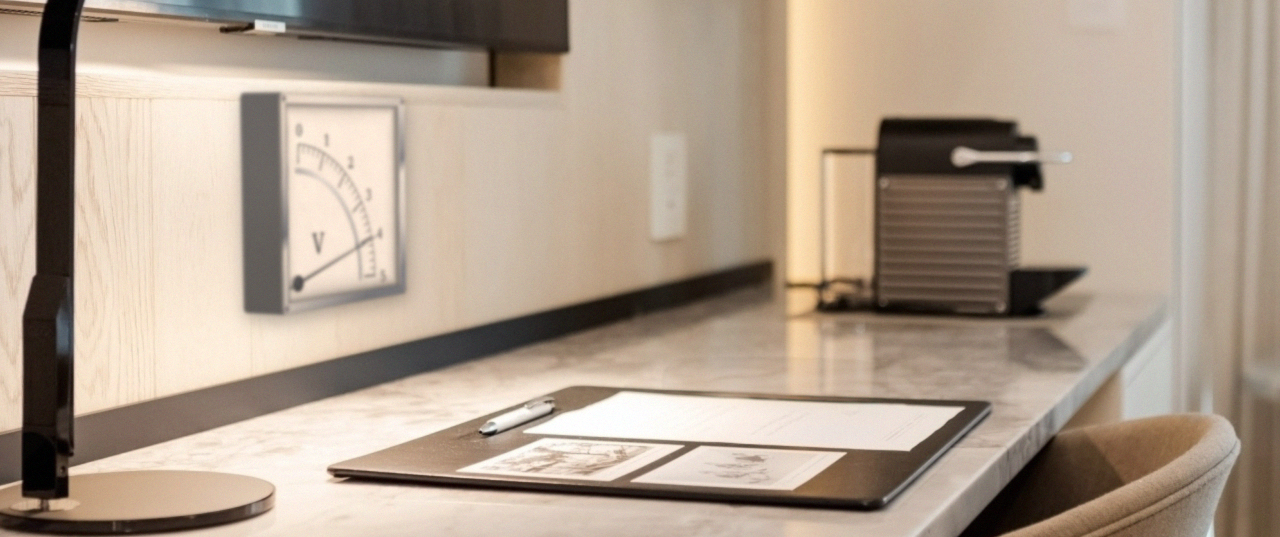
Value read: 4 V
